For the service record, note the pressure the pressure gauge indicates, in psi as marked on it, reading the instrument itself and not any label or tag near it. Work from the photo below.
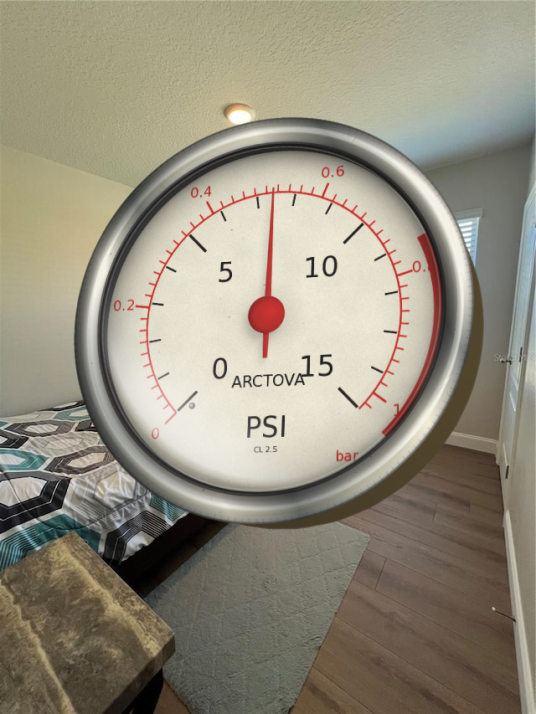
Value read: 7.5 psi
